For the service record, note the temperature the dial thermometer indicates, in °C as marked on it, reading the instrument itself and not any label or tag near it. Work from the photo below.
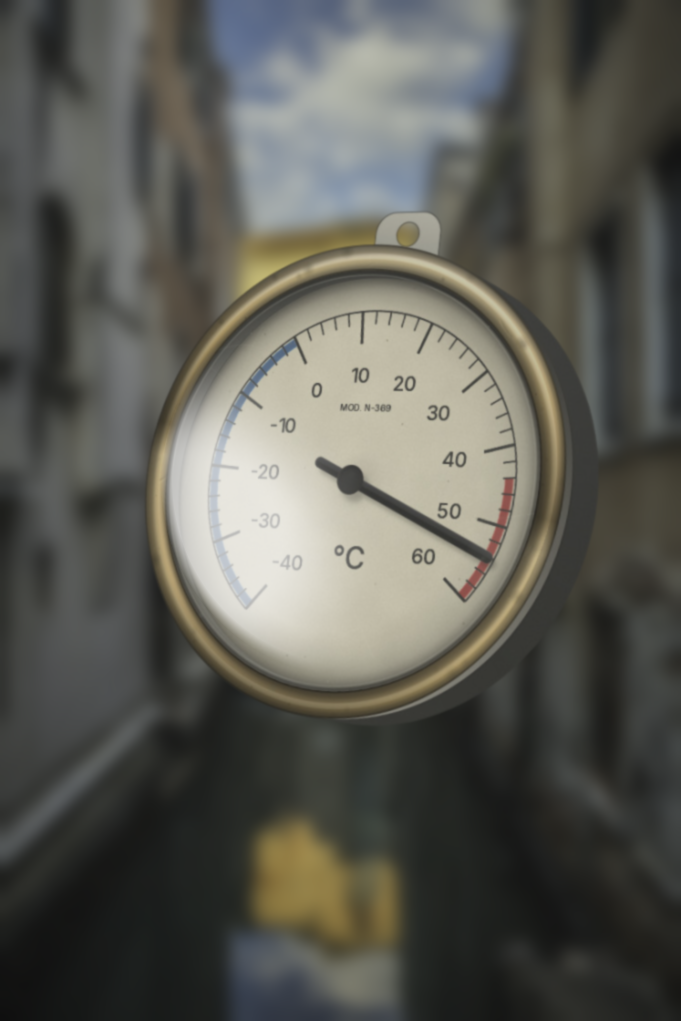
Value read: 54 °C
